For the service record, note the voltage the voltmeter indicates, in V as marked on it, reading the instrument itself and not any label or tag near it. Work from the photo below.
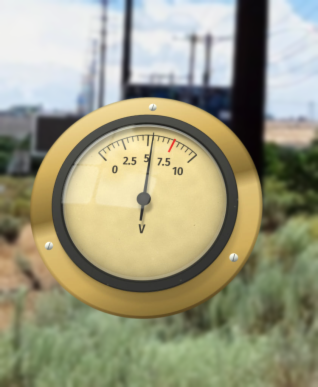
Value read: 5.5 V
